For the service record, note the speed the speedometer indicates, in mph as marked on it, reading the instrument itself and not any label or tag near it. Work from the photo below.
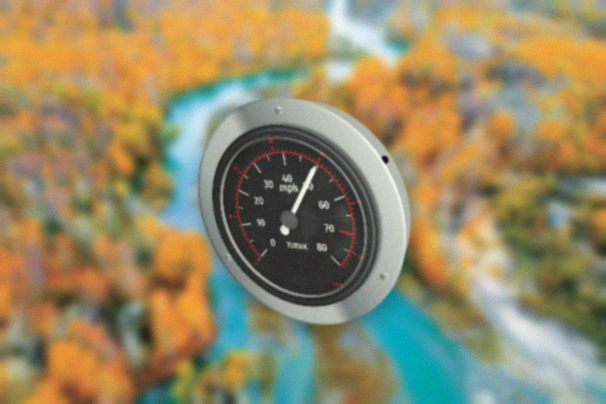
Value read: 50 mph
